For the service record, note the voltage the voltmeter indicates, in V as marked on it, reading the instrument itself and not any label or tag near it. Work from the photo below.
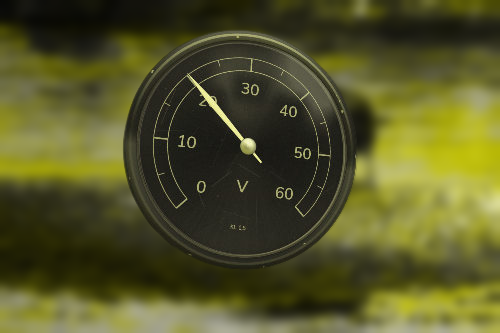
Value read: 20 V
